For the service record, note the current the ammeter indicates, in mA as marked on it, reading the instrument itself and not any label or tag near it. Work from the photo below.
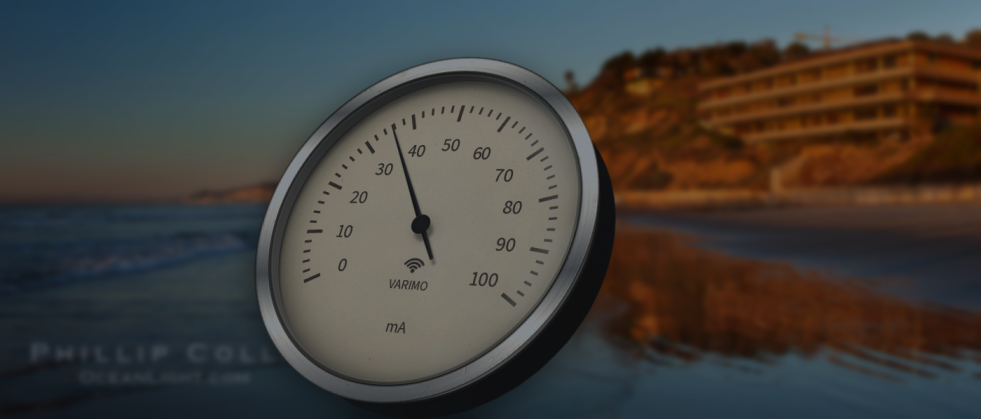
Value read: 36 mA
